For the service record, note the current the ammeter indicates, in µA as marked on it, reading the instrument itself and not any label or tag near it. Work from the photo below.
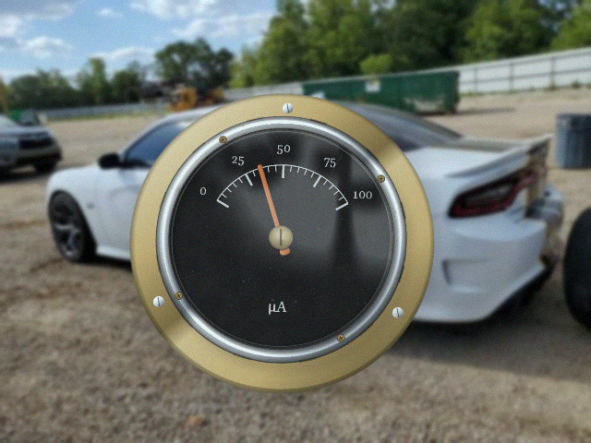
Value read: 35 µA
